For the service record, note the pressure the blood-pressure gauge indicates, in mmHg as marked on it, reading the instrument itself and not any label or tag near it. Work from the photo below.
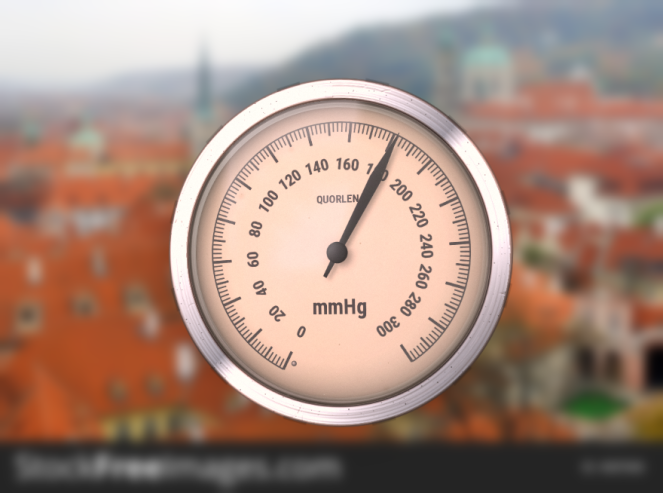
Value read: 182 mmHg
